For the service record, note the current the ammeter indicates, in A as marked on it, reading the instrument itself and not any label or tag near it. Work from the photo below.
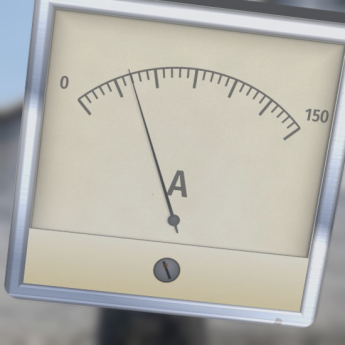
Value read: 35 A
